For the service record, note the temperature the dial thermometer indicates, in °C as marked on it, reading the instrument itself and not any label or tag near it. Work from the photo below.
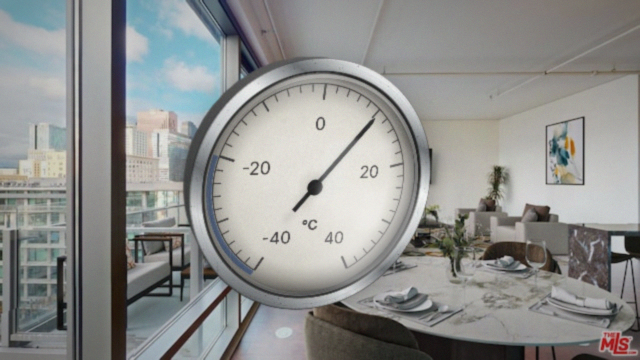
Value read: 10 °C
